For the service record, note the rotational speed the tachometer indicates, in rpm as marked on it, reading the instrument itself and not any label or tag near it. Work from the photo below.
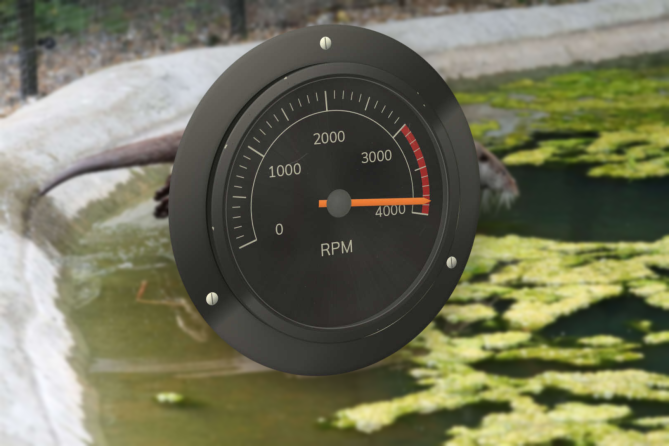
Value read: 3850 rpm
